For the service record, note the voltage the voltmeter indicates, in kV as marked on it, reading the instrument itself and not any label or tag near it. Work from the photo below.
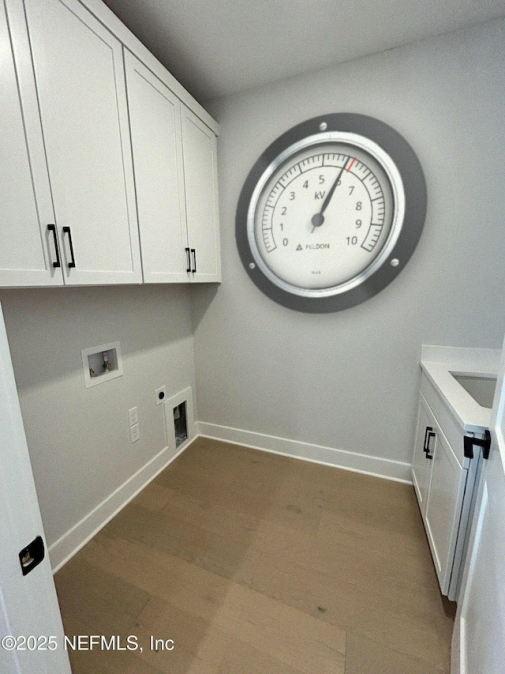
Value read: 6 kV
